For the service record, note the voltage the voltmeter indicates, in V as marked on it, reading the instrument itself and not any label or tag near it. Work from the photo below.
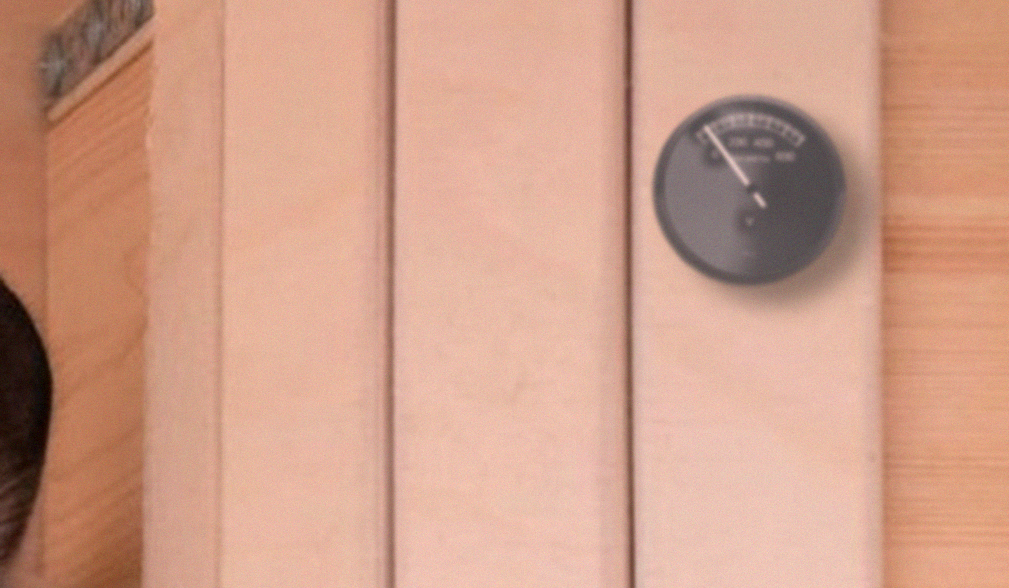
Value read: 50 V
